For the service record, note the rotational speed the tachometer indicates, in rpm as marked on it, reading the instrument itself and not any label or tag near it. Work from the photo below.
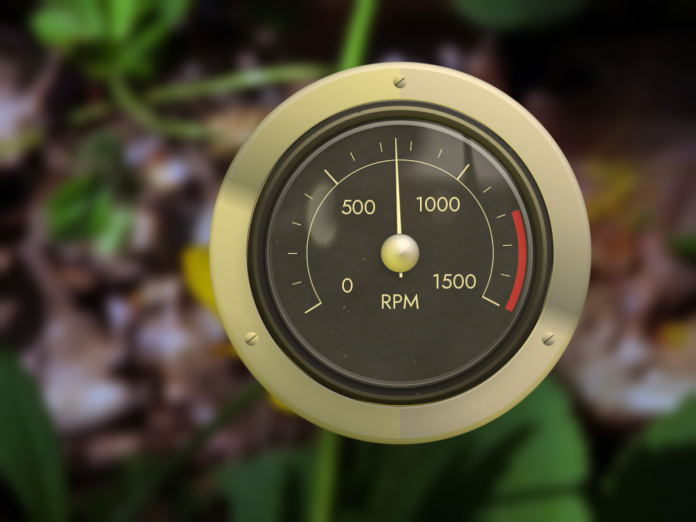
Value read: 750 rpm
